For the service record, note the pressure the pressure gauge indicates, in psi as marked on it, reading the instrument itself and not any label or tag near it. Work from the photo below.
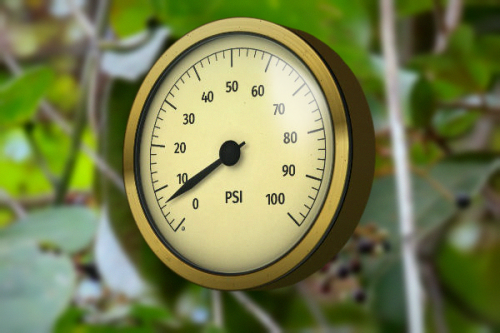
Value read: 6 psi
